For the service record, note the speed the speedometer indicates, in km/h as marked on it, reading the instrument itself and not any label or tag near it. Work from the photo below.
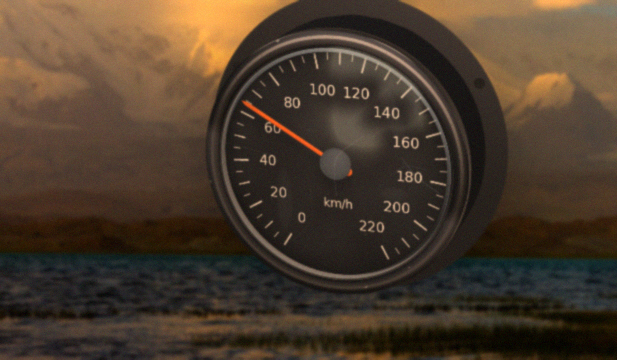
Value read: 65 km/h
